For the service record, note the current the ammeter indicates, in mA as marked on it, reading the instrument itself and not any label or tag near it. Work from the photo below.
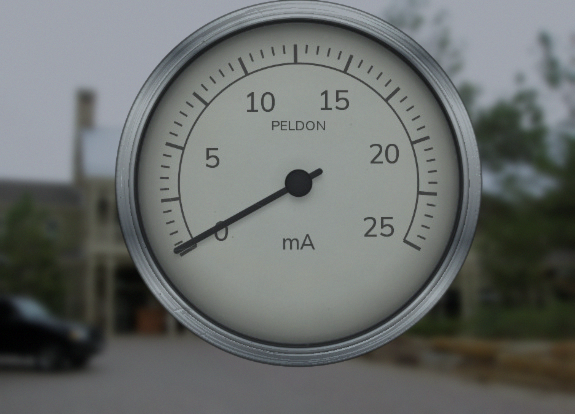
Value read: 0.25 mA
